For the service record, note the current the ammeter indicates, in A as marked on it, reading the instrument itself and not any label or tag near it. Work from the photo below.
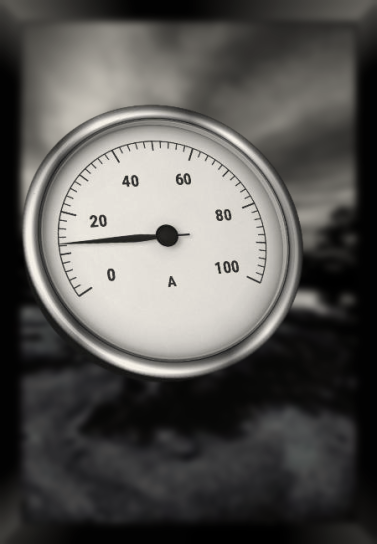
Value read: 12 A
